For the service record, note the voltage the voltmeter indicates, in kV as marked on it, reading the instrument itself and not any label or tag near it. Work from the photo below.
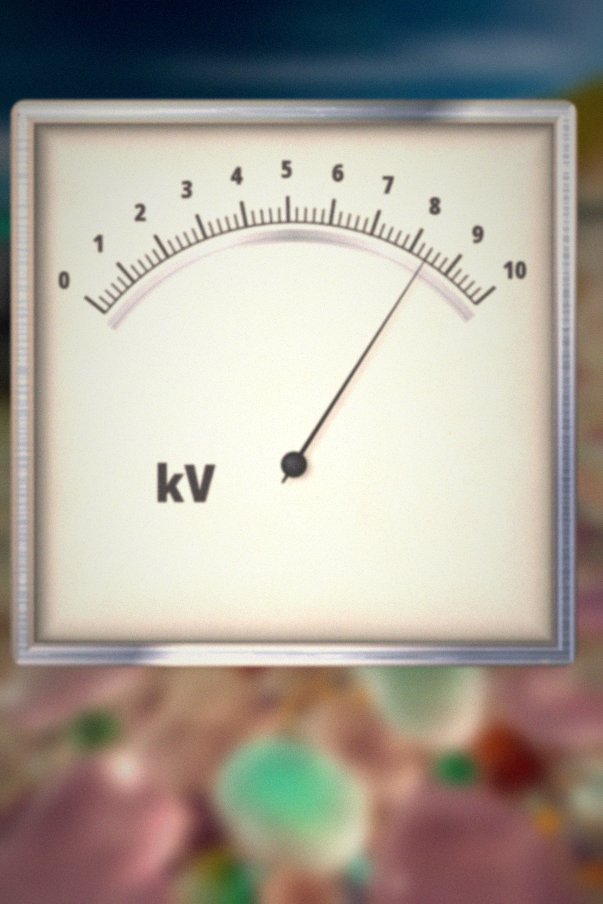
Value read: 8.4 kV
